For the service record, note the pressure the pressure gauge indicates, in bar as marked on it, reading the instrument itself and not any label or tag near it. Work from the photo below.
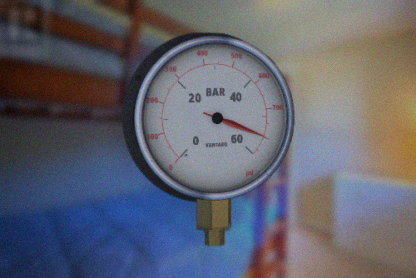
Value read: 55 bar
